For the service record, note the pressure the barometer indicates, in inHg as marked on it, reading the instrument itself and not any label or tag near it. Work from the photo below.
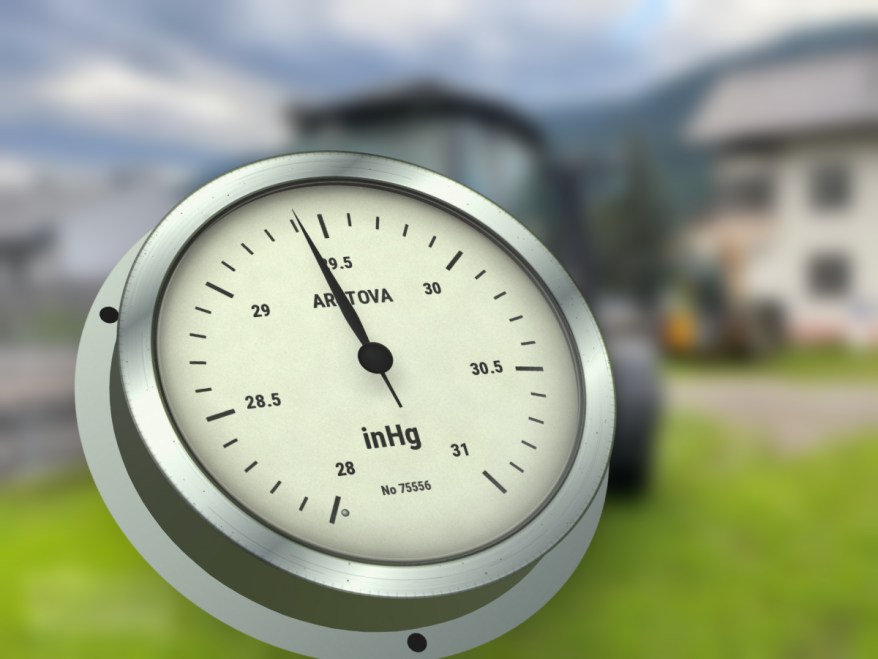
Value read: 29.4 inHg
